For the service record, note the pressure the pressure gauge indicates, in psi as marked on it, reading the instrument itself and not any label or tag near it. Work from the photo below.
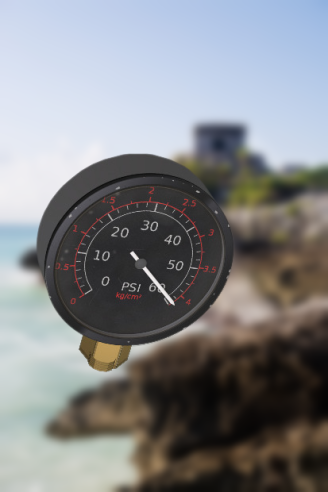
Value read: 59 psi
